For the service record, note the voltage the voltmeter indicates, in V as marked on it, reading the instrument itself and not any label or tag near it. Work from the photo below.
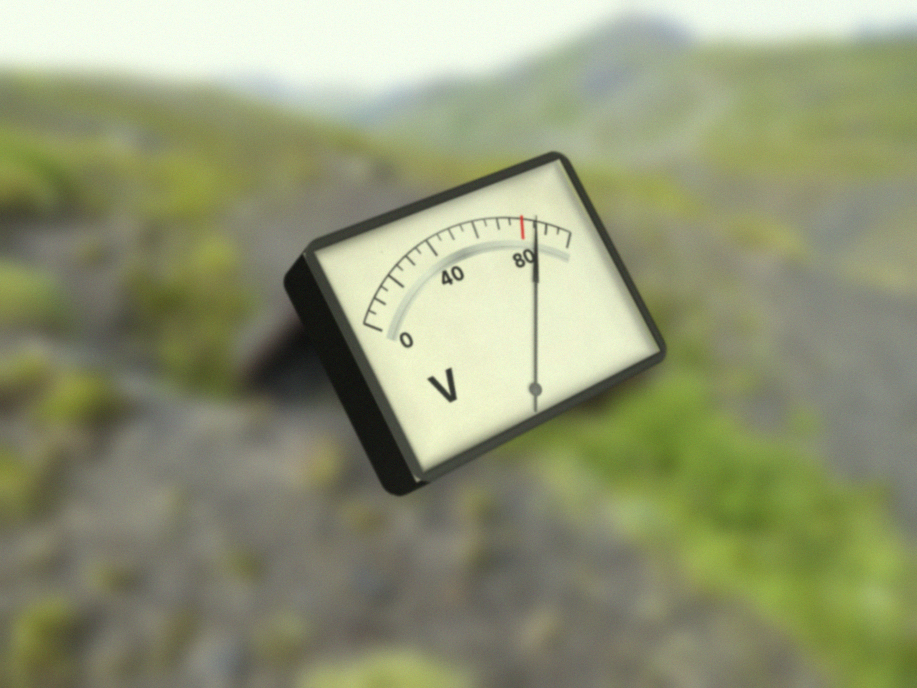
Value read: 85 V
